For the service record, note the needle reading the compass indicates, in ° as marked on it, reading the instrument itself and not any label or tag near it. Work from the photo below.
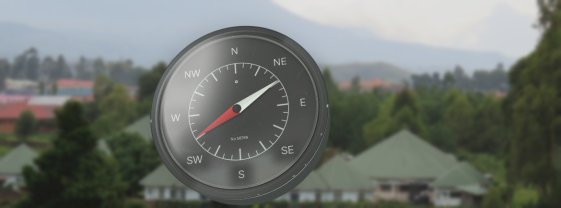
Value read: 240 °
